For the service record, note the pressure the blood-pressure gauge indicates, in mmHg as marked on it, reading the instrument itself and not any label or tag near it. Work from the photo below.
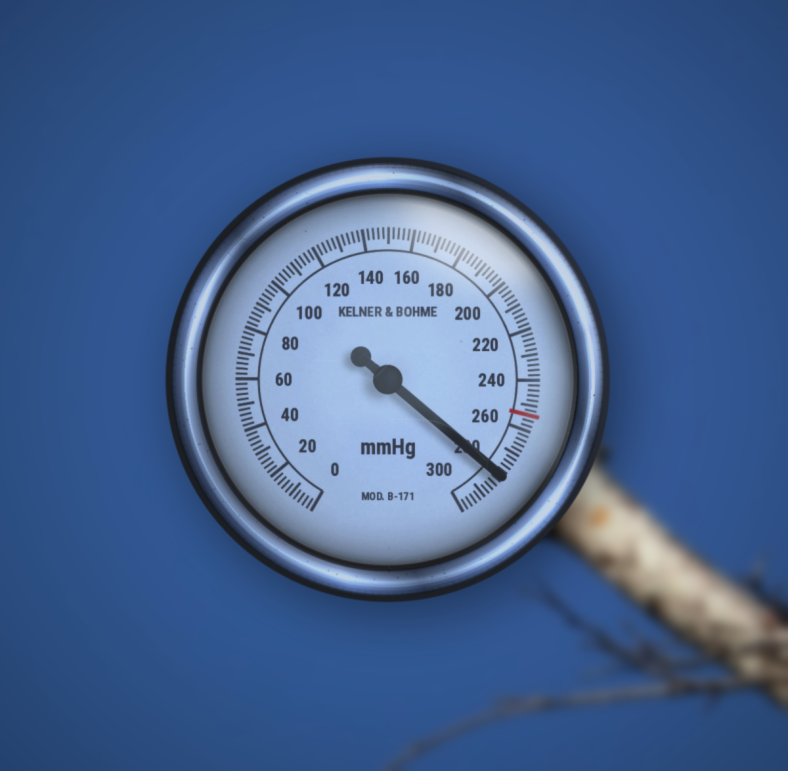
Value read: 280 mmHg
